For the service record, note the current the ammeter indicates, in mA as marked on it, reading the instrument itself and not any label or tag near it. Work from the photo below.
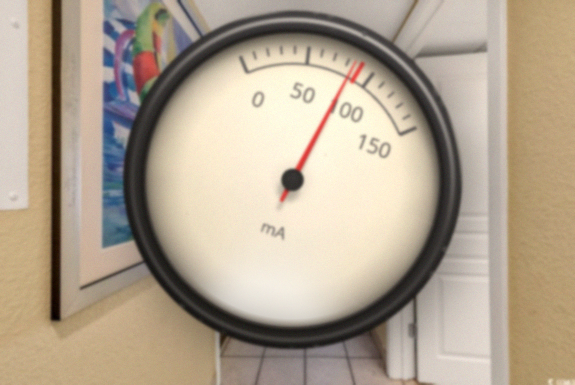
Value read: 85 mA
